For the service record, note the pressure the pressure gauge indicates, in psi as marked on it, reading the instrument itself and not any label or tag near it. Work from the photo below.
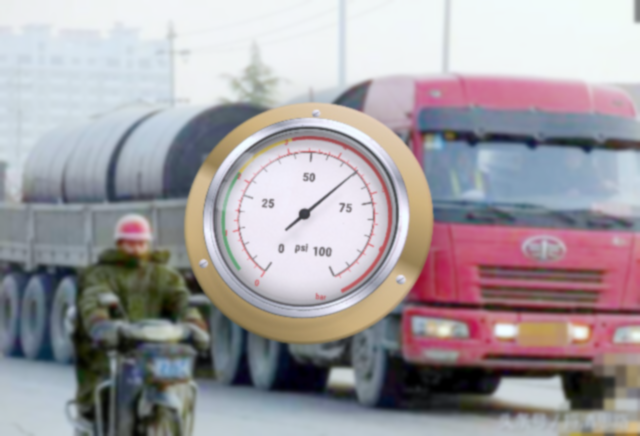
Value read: 65 psi
